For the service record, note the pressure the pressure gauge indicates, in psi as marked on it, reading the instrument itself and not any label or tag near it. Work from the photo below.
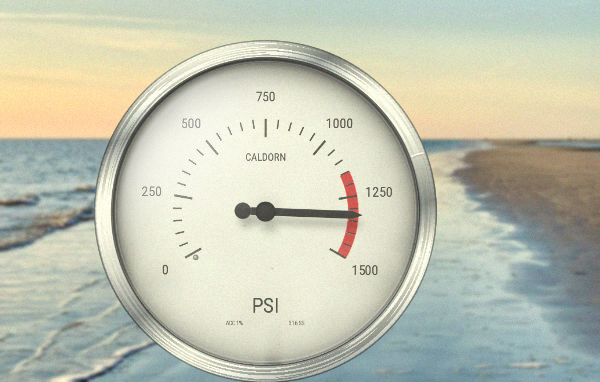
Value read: 1325 psi
